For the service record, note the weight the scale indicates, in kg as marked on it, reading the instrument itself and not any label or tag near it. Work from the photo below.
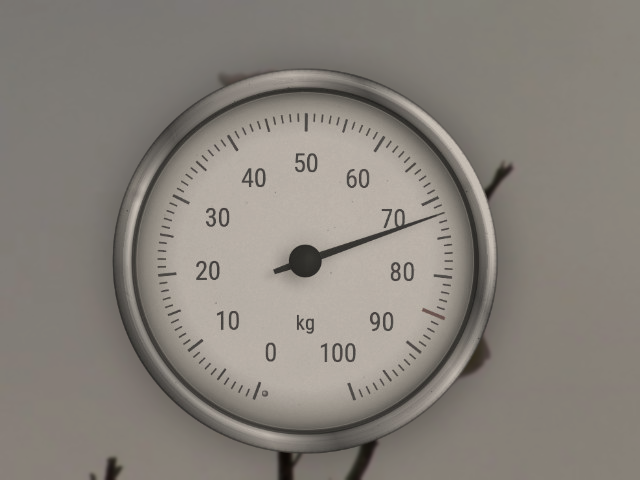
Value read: 72 kg
